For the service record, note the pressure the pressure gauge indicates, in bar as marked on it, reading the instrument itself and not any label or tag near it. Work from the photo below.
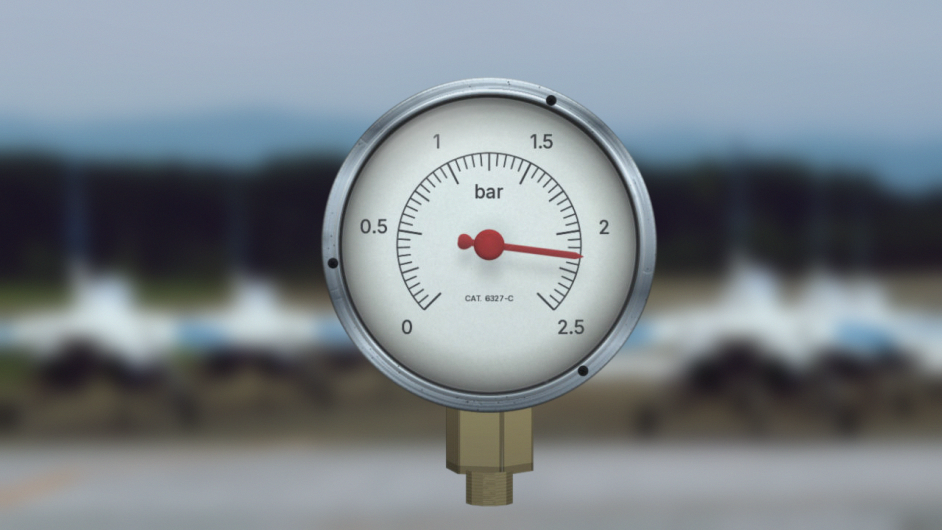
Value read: 2.15 bar
